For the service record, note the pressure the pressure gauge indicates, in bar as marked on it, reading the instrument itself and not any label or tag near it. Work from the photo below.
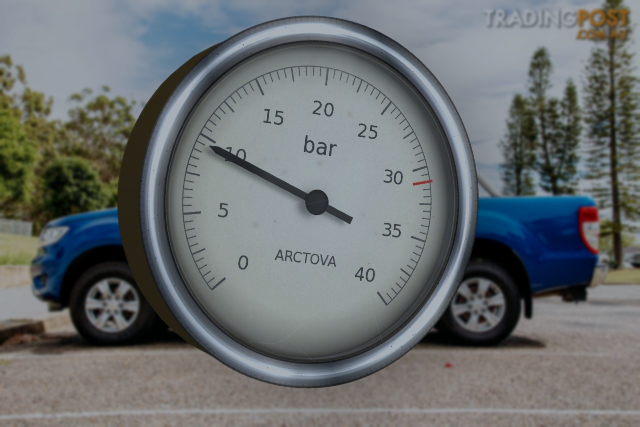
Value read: 9.5 bar
